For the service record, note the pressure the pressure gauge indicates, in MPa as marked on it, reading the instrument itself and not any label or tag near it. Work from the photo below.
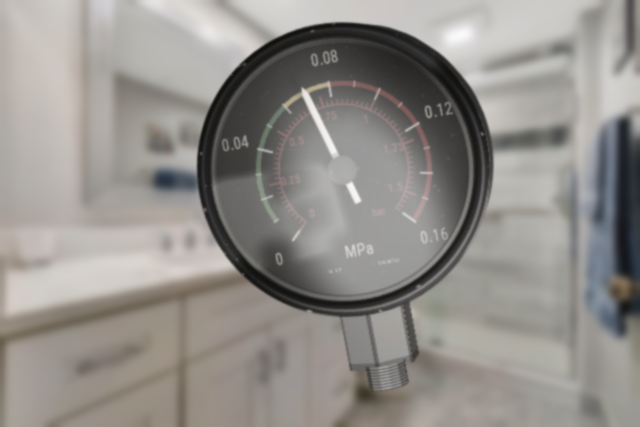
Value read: 0.07 MPa
